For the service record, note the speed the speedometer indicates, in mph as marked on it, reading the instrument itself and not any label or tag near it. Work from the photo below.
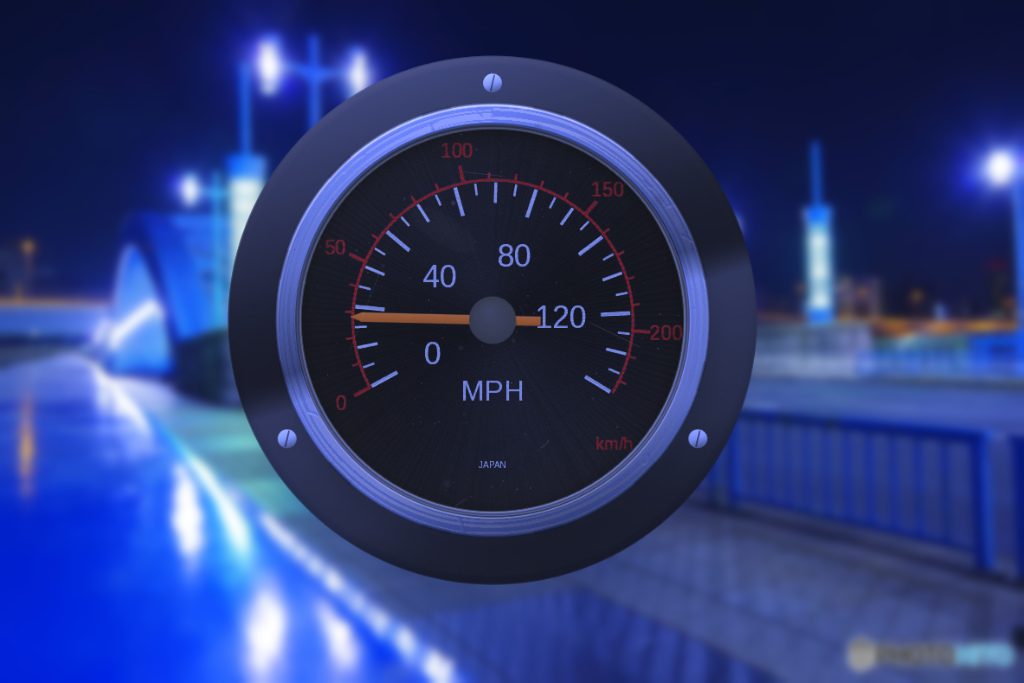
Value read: 17.5 mph
